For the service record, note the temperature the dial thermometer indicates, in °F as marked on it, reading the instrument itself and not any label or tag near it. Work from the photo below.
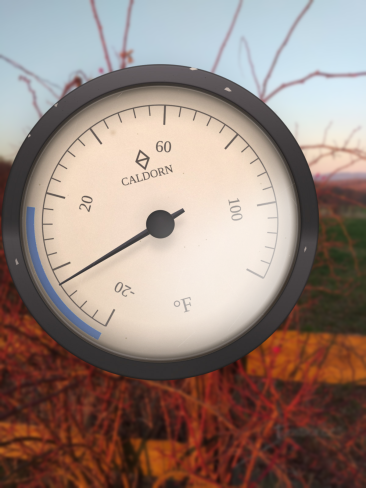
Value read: -4 °F
